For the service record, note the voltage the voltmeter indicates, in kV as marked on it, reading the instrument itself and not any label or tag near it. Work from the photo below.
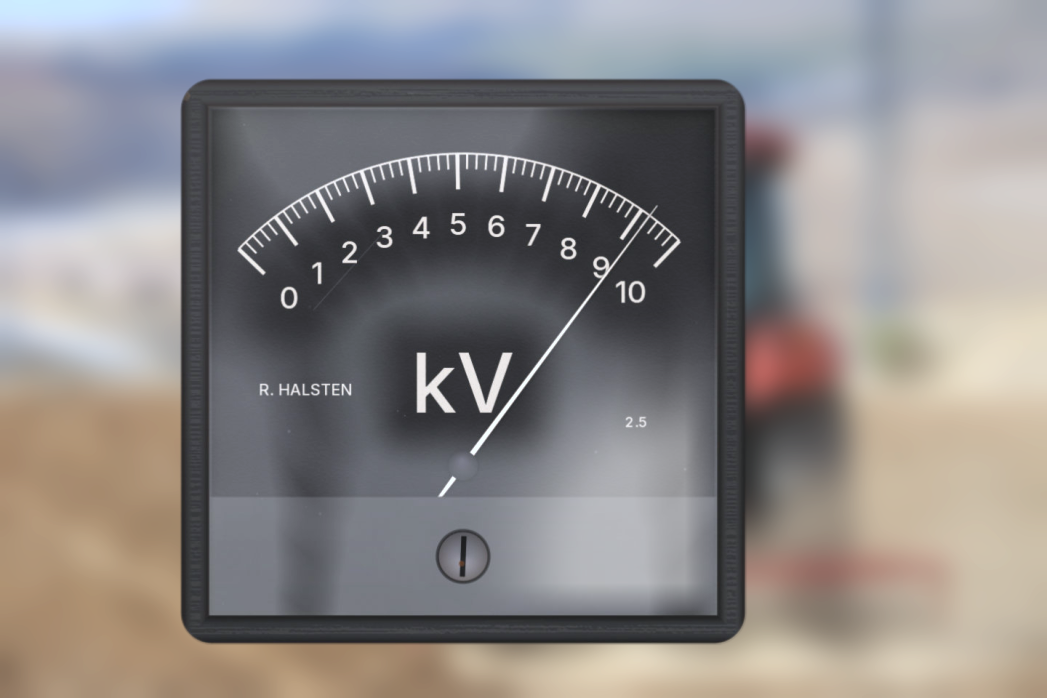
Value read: 9.2 kV
